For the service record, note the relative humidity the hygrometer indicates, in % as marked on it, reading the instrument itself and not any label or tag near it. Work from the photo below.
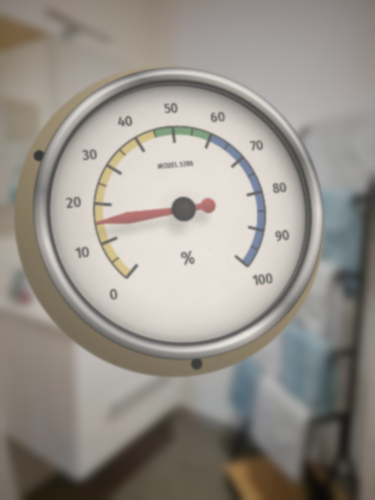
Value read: 15 %
